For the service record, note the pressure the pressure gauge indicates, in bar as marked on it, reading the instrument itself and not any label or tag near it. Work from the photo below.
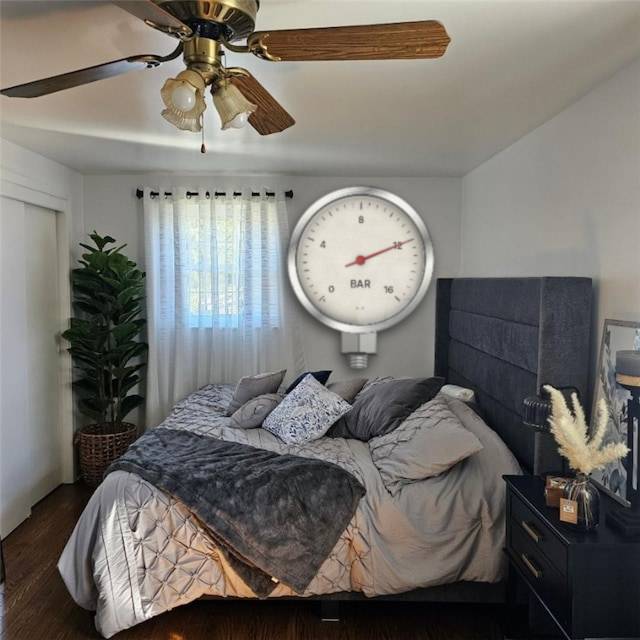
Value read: 12 bar
